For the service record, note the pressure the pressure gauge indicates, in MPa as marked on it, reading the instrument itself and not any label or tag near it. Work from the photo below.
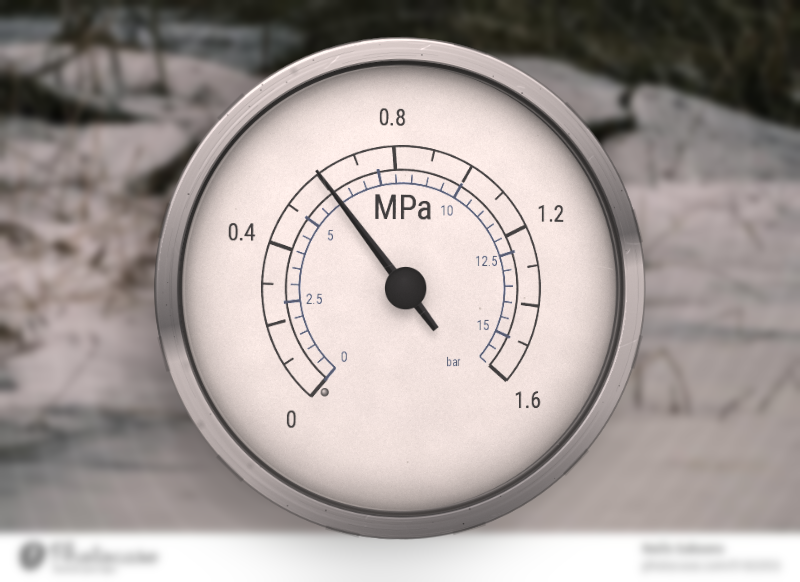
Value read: 0.6 MPa
